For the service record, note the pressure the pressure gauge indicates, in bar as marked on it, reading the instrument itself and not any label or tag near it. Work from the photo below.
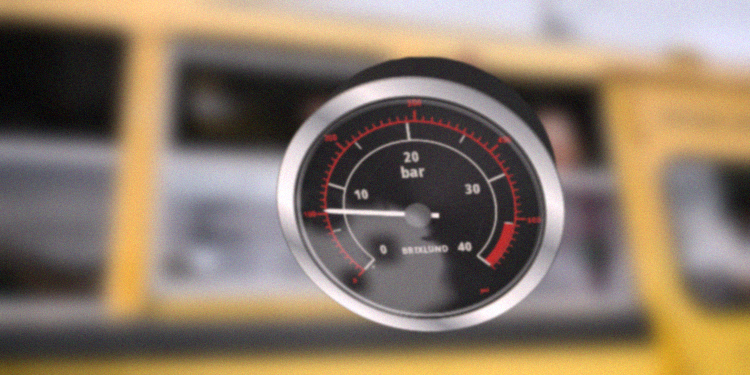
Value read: 7.5 bar
